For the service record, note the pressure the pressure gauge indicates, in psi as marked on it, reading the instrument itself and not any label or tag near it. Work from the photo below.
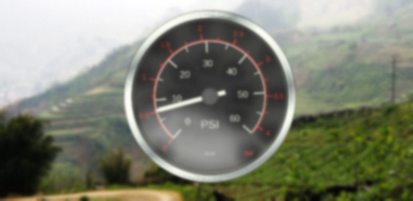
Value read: 7.5 psi
